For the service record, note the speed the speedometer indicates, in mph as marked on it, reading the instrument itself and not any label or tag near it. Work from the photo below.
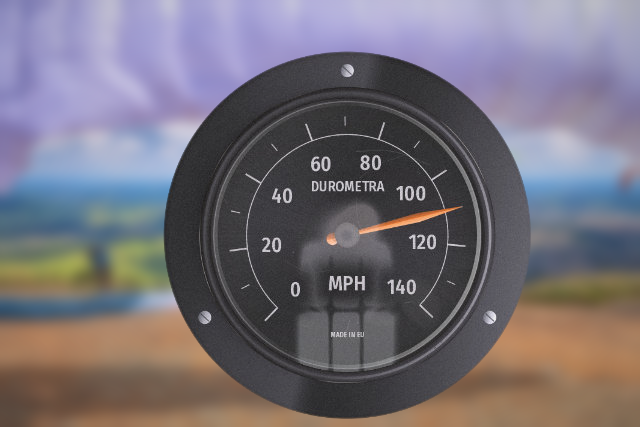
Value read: 110 mph
